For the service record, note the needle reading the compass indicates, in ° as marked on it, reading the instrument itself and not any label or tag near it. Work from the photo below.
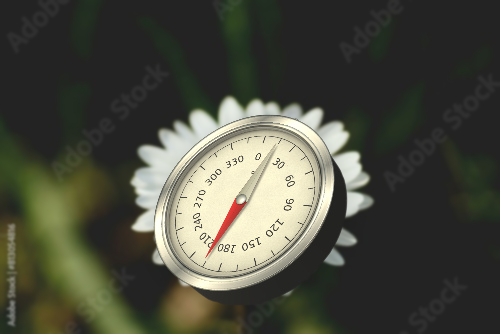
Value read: 195 °
